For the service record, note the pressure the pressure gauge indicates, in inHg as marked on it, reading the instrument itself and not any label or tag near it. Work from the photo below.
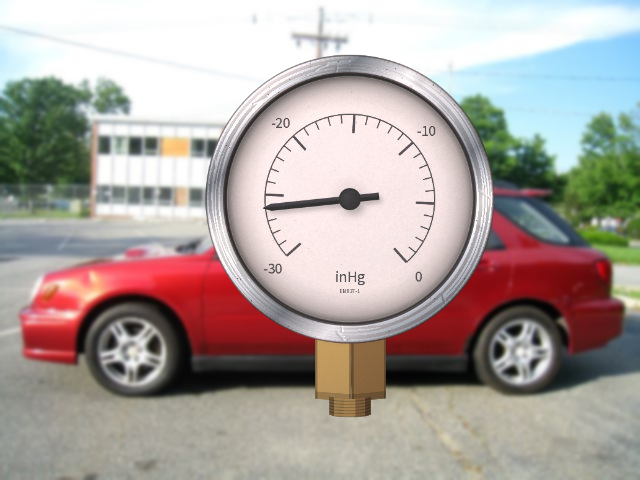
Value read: -26 inHg
